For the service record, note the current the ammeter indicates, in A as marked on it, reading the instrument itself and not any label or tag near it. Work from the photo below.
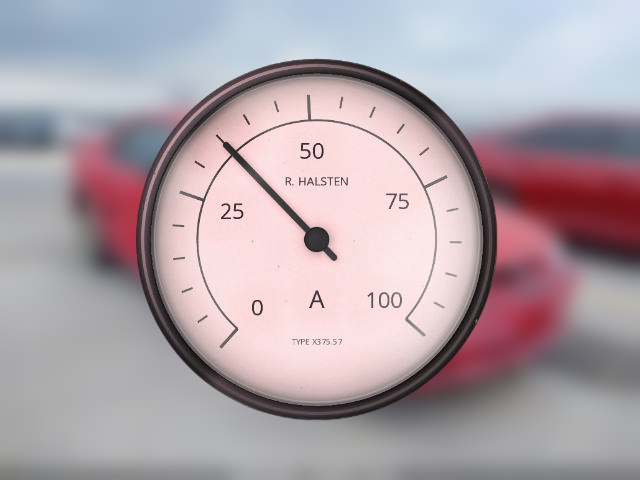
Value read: 35 A
